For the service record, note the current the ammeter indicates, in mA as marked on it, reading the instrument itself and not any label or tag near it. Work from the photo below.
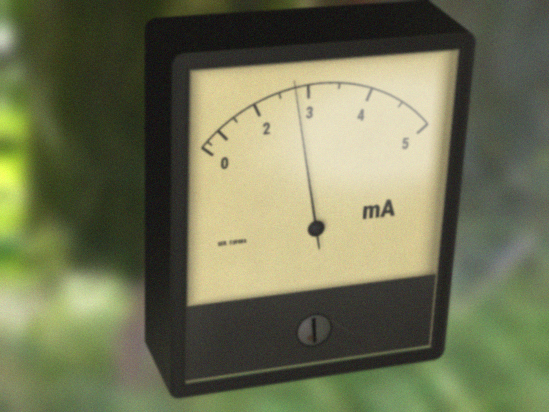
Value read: 2.75 mA
